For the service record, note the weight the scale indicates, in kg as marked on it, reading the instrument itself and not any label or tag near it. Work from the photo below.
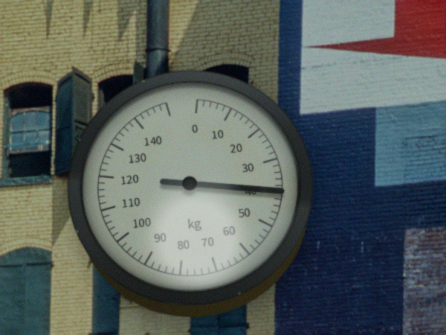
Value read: 40 kg
